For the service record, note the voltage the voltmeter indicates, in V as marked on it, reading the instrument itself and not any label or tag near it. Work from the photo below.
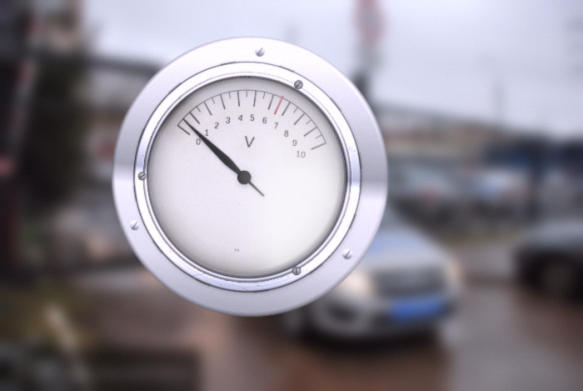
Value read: 0.5 V
